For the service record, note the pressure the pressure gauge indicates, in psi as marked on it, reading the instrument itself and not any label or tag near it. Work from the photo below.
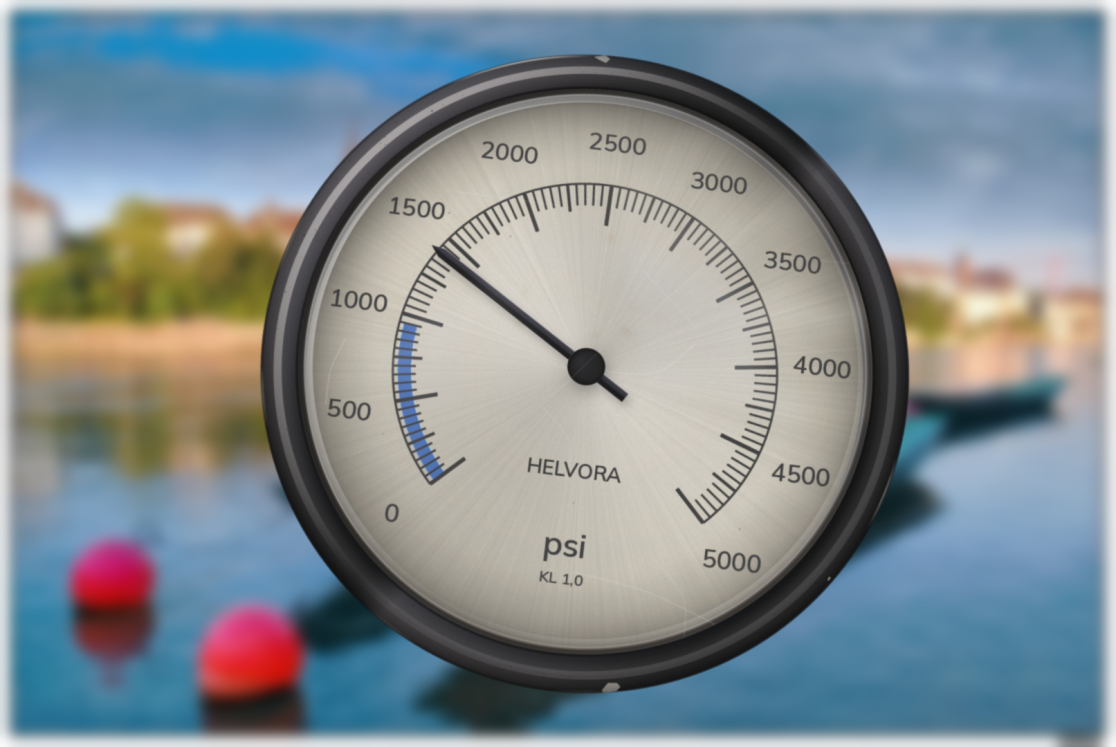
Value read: 1400 psi
